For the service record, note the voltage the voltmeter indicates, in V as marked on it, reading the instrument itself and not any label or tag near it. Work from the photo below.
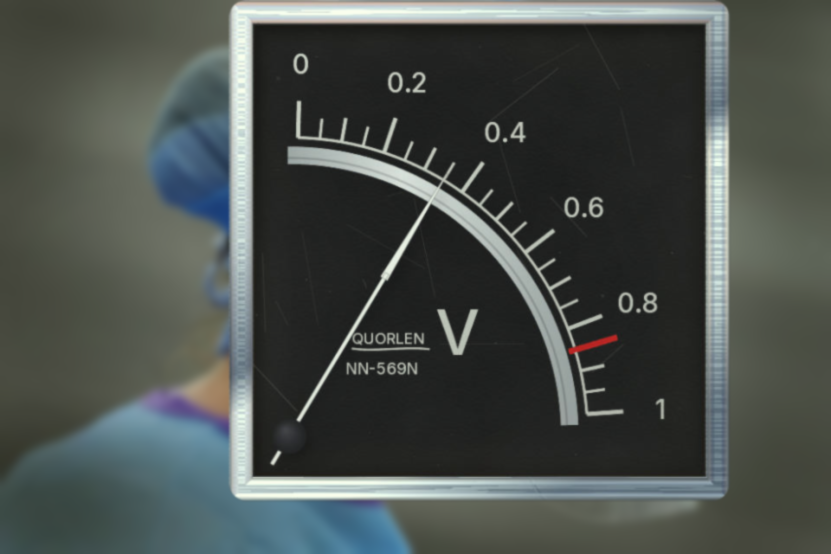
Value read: 0.35 V
